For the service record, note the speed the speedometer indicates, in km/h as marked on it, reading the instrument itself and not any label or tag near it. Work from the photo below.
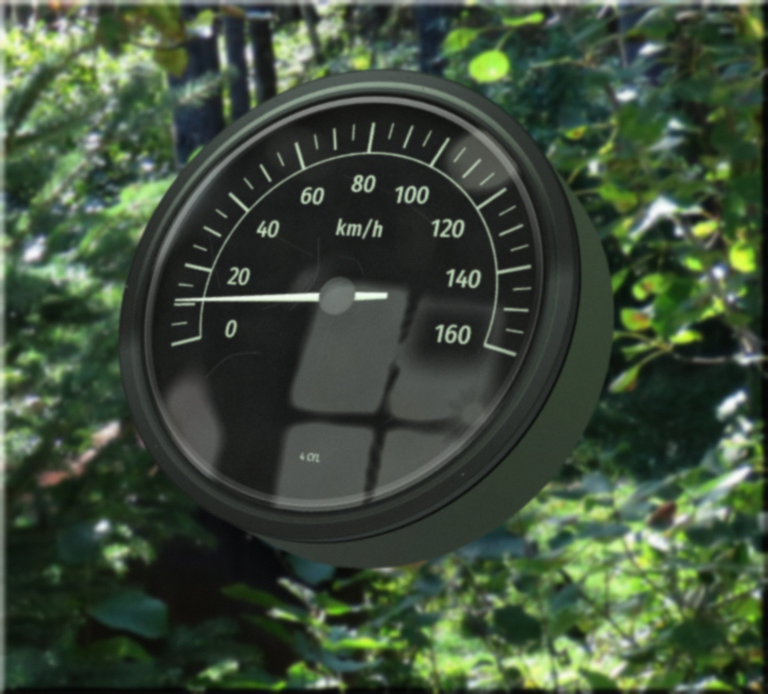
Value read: 10 km/h
